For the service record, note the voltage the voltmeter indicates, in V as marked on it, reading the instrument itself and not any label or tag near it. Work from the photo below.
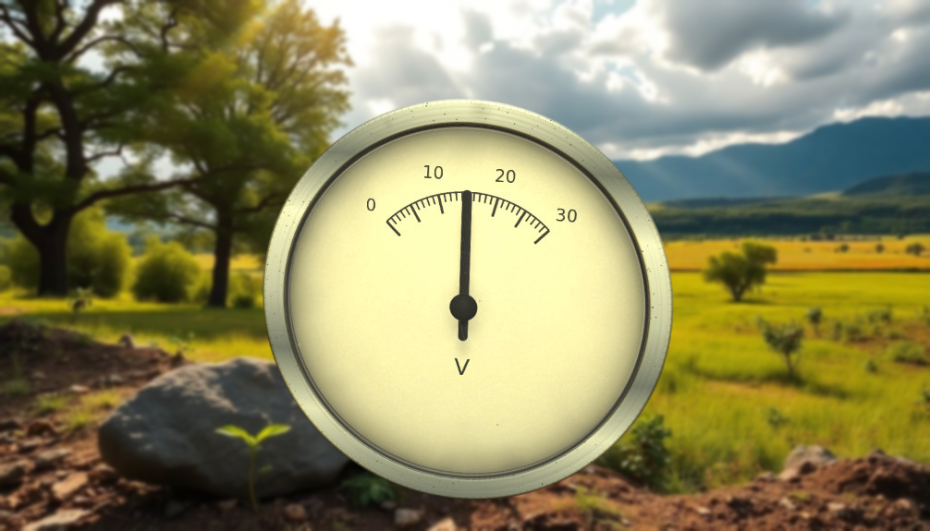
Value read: 15 V
